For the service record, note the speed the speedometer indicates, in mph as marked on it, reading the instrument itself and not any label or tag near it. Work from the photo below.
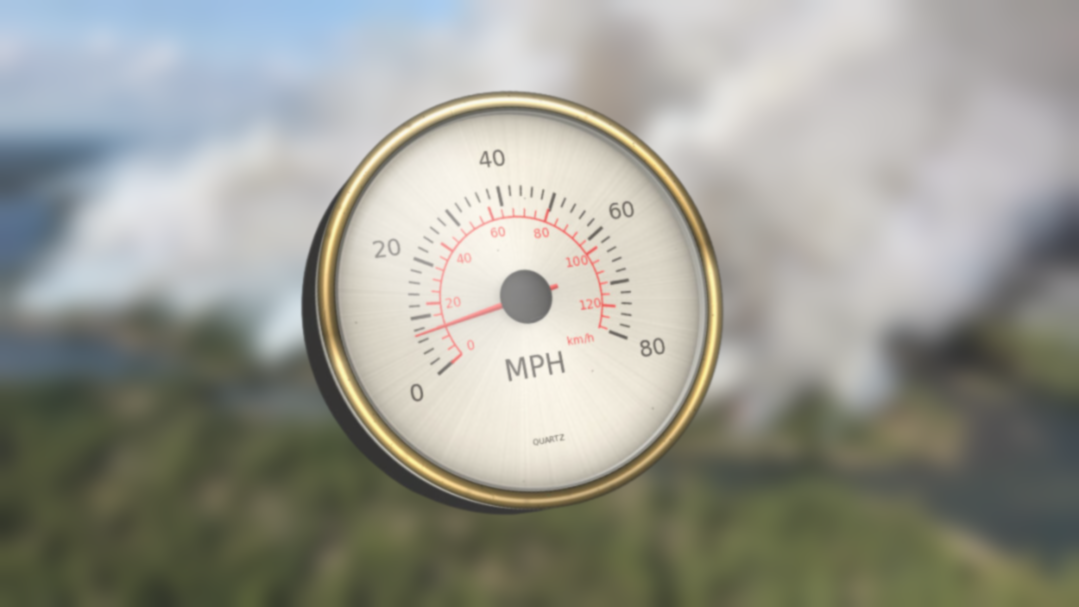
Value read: 7 mph
